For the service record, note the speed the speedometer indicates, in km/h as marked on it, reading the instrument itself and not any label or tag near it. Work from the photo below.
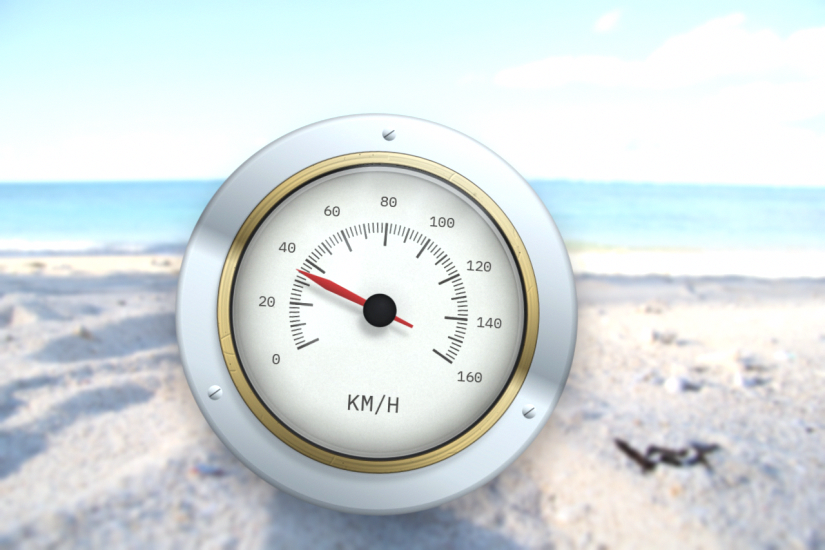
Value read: 34 km/h
